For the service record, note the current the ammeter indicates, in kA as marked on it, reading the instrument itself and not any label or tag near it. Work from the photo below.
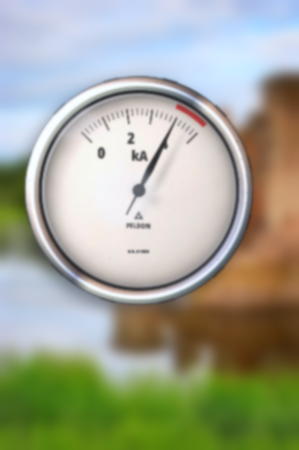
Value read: 4 kA
